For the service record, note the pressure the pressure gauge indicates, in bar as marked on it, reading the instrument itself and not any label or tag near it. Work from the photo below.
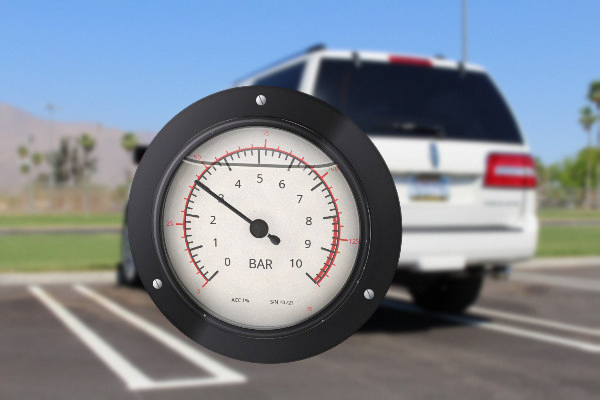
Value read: 3 bar
